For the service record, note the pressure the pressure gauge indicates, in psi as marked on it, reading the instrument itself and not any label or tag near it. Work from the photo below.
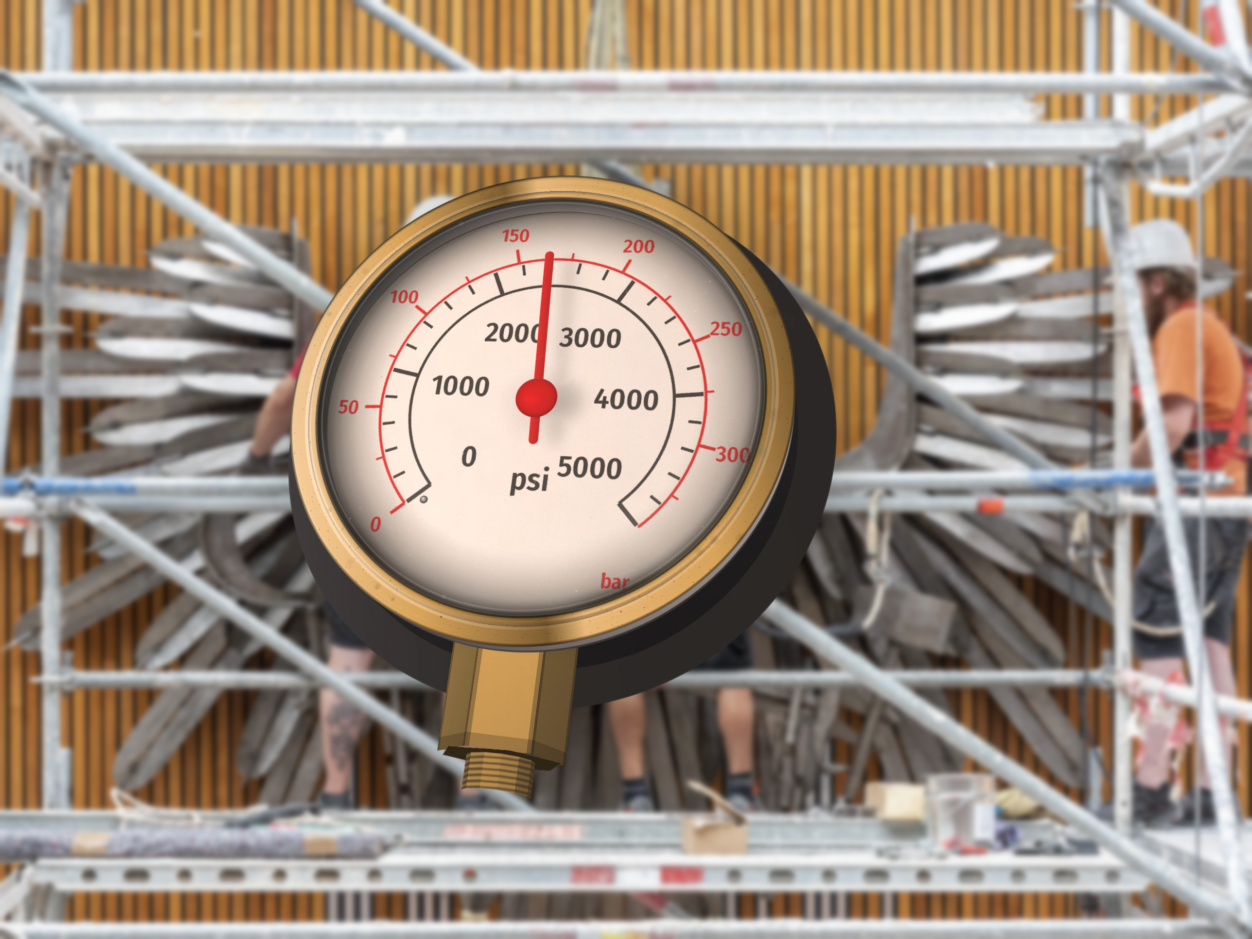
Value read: 2400 psi
